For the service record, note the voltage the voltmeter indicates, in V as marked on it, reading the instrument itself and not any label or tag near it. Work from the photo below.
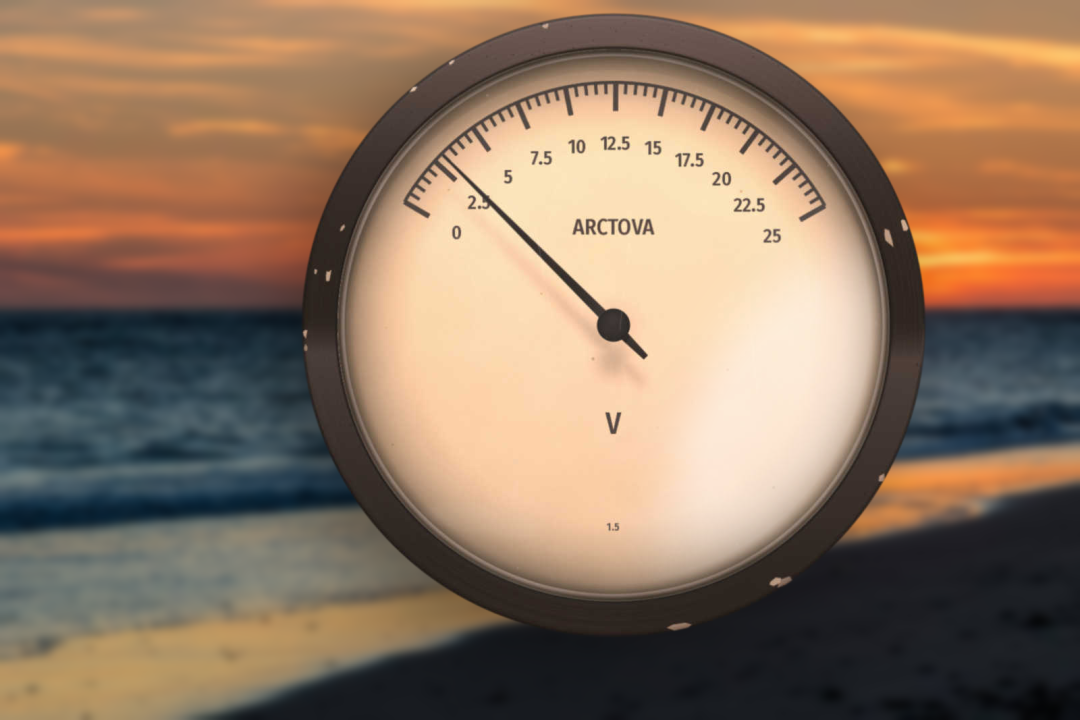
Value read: 3 V
